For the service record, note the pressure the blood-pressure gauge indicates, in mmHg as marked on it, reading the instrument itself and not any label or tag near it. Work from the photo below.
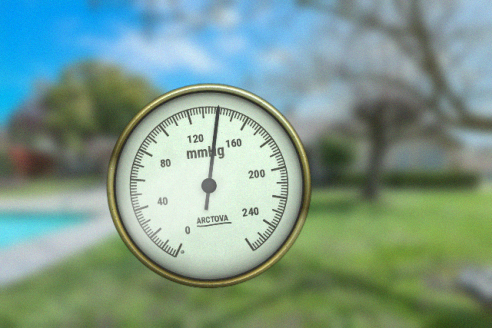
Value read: 140 mmHg
